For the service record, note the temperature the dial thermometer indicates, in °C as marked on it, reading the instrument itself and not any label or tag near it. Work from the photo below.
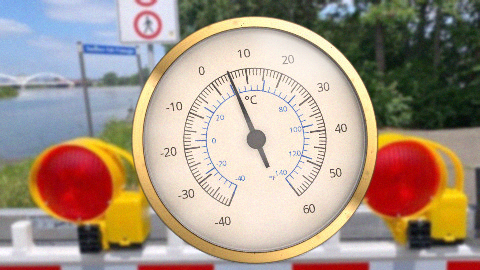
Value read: 5 °C
